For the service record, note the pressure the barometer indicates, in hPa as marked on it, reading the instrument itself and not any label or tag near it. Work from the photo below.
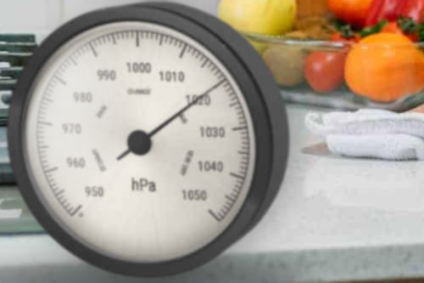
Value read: 1020 hPa
